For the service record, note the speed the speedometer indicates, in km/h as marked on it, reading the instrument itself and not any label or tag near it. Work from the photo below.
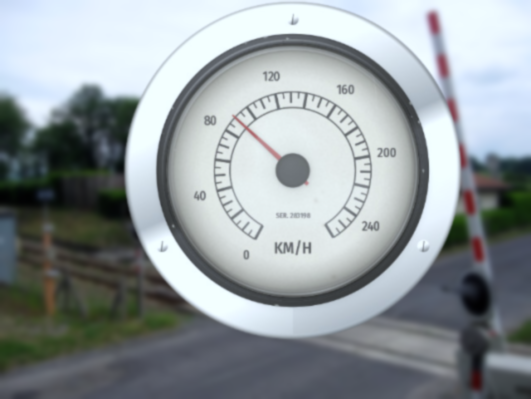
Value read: 90 km/h
